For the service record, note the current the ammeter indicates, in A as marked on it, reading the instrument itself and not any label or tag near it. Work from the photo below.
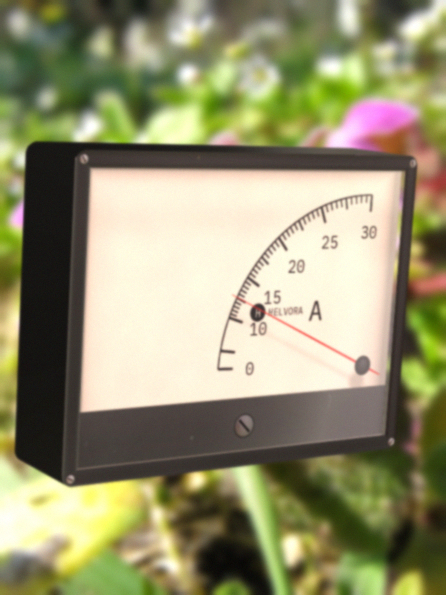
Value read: 12.5 A
